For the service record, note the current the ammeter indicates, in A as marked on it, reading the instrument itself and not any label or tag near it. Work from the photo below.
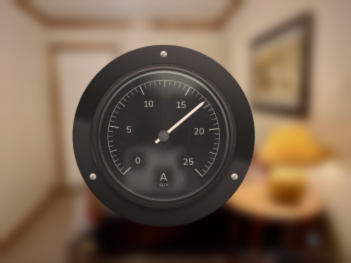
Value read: 17 A
